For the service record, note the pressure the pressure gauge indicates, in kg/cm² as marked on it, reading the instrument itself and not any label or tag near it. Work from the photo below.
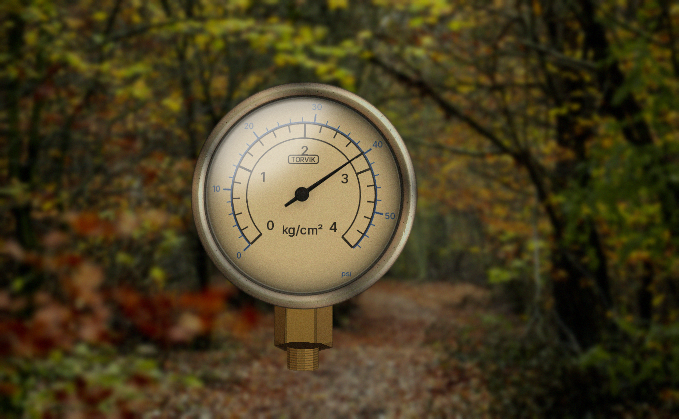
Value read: 2.8 kg/cm²
